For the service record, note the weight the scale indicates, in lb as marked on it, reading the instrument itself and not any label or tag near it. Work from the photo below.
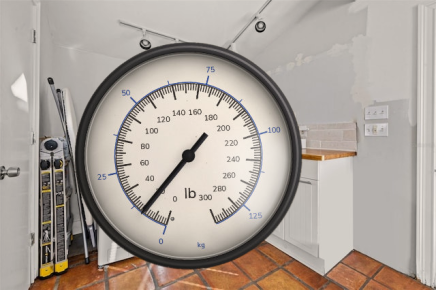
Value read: 20 lb
